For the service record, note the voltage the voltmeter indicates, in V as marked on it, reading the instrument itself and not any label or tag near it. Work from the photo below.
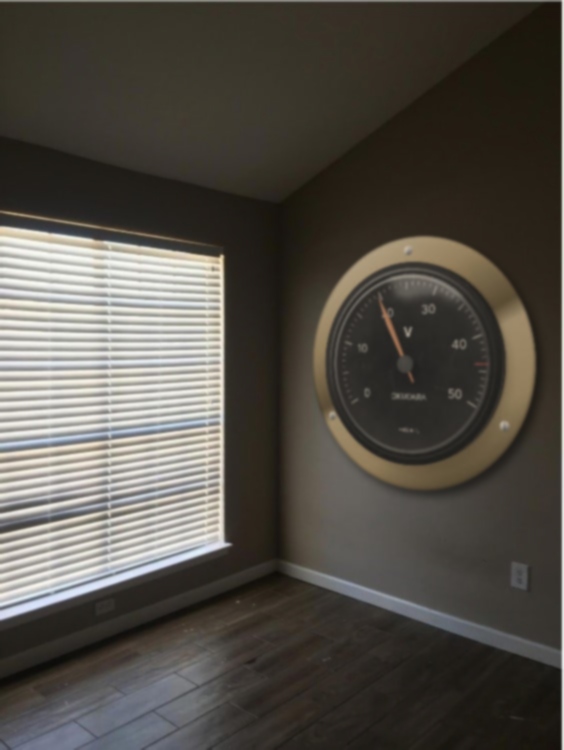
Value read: 20 V
